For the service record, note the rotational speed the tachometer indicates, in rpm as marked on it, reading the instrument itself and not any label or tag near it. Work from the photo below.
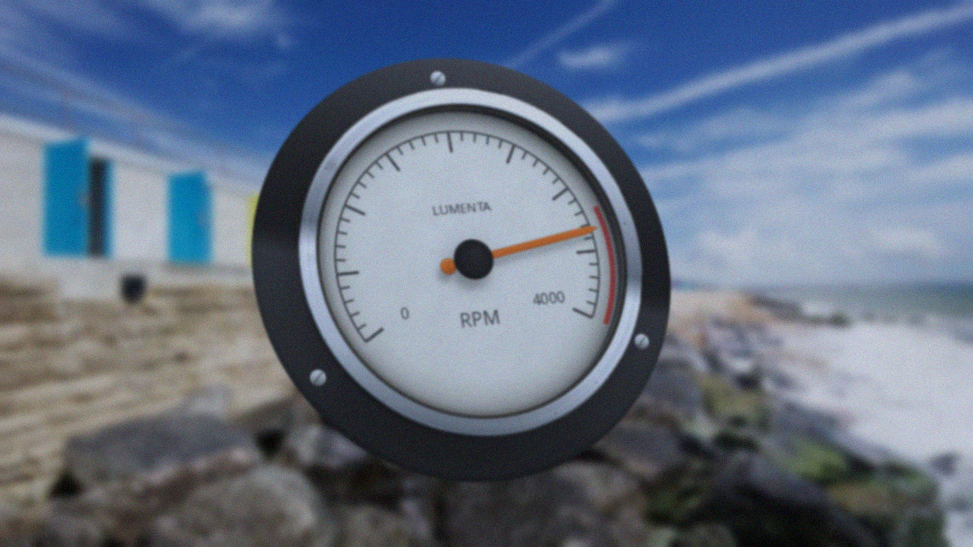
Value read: 3350 rpm
